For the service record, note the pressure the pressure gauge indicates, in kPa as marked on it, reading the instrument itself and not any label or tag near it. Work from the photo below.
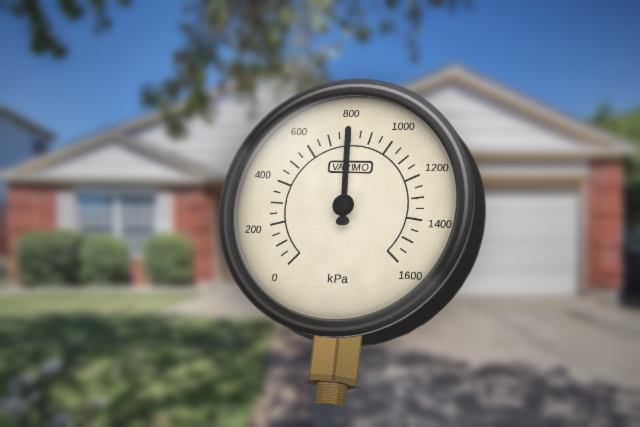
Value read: 800 kPa
